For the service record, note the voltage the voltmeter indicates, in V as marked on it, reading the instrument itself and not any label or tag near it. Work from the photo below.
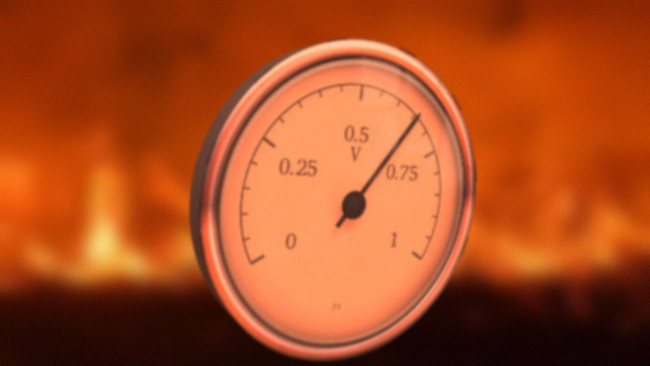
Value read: 0.65 V
